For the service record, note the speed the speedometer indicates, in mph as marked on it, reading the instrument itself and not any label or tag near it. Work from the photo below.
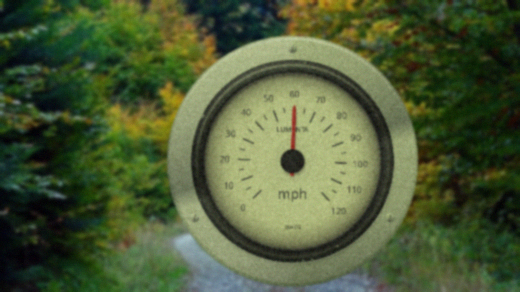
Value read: 60 mph
